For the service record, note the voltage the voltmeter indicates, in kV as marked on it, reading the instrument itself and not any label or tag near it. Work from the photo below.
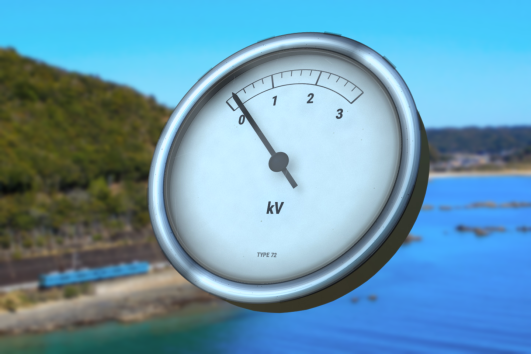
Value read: 0.2 kV
